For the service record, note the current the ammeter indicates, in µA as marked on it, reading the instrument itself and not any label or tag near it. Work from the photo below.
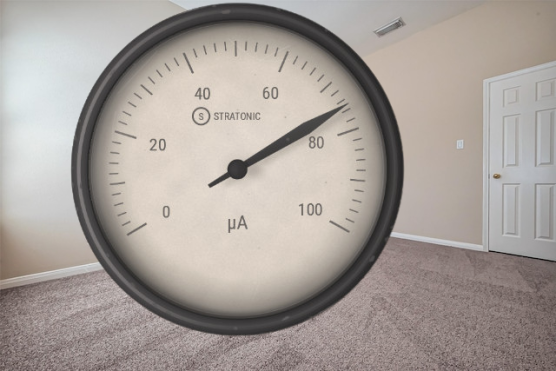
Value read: 75 µA
